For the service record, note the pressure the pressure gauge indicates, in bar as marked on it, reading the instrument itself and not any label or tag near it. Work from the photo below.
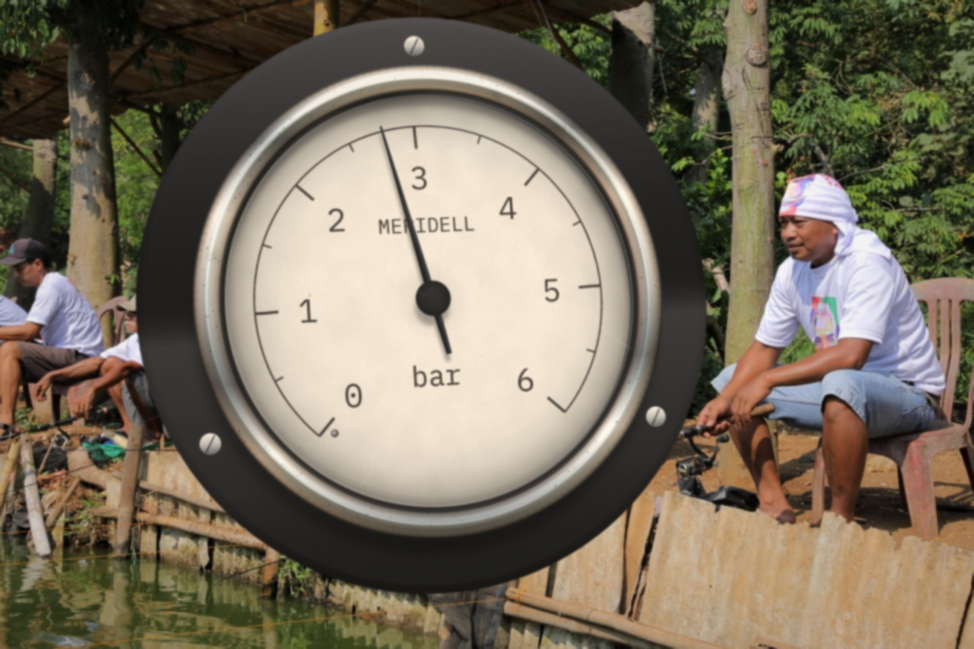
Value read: 2.75 bar
